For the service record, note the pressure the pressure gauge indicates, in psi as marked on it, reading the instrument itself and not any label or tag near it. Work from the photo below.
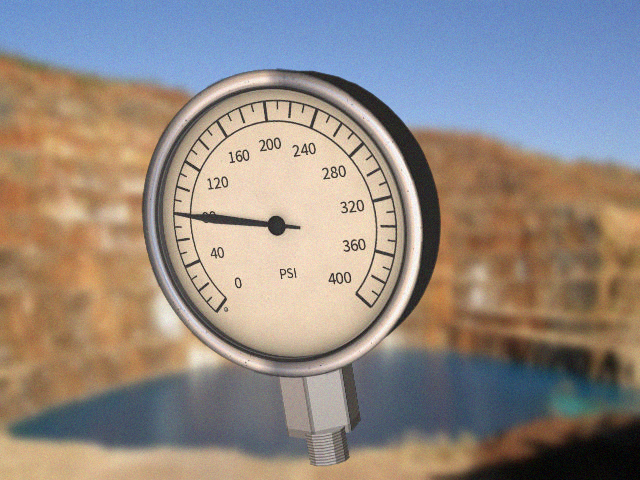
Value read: 80 psi
